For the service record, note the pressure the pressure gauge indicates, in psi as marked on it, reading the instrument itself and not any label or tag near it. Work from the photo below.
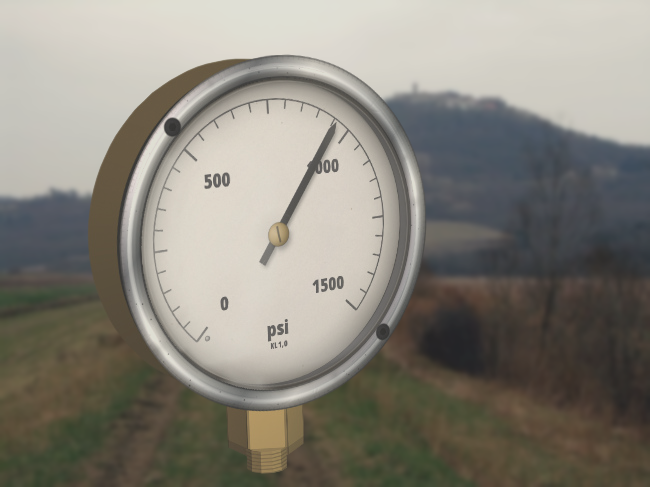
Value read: 950 psi
